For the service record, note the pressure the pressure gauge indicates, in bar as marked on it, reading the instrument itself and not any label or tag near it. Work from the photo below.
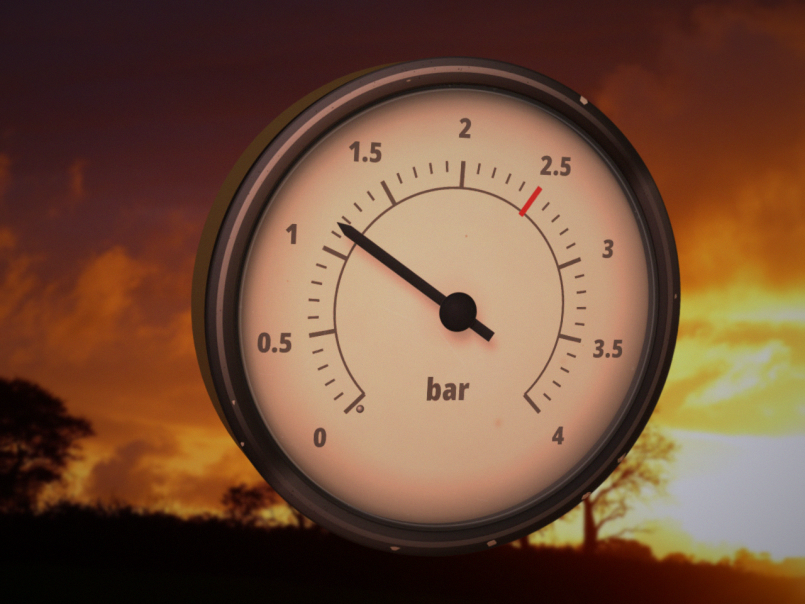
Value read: 1.15 bar
